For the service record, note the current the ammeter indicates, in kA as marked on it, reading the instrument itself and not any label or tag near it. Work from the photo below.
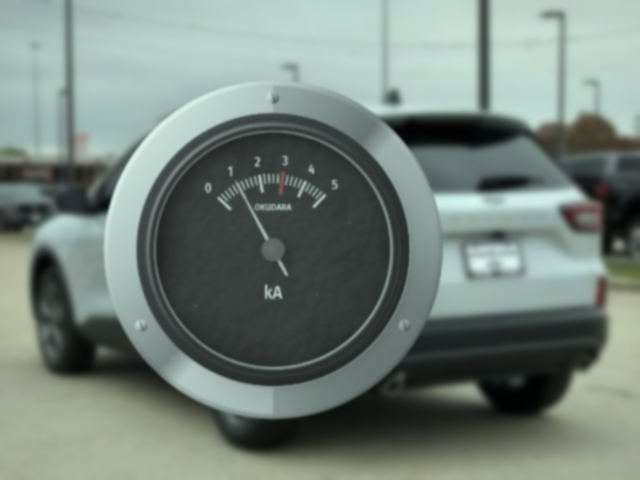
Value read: 1 kA
